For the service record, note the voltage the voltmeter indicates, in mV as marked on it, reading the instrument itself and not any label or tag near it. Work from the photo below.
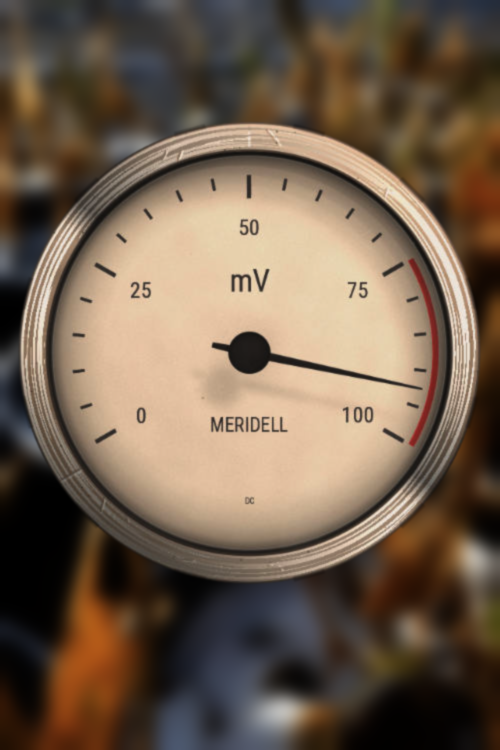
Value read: 92.5 mV
